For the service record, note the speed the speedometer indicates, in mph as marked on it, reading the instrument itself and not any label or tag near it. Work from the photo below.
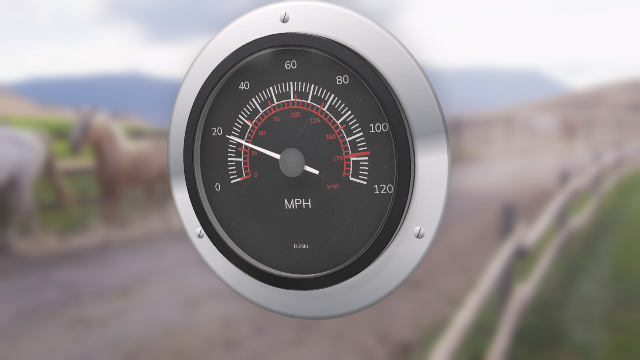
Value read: 20 mph
